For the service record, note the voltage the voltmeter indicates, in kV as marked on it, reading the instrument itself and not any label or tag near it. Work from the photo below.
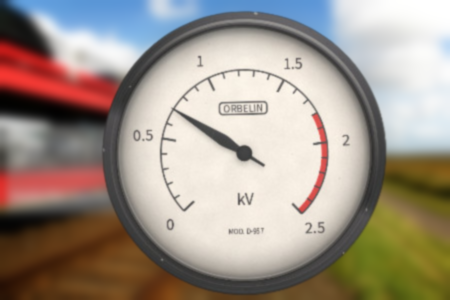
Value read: 0.7 kV
